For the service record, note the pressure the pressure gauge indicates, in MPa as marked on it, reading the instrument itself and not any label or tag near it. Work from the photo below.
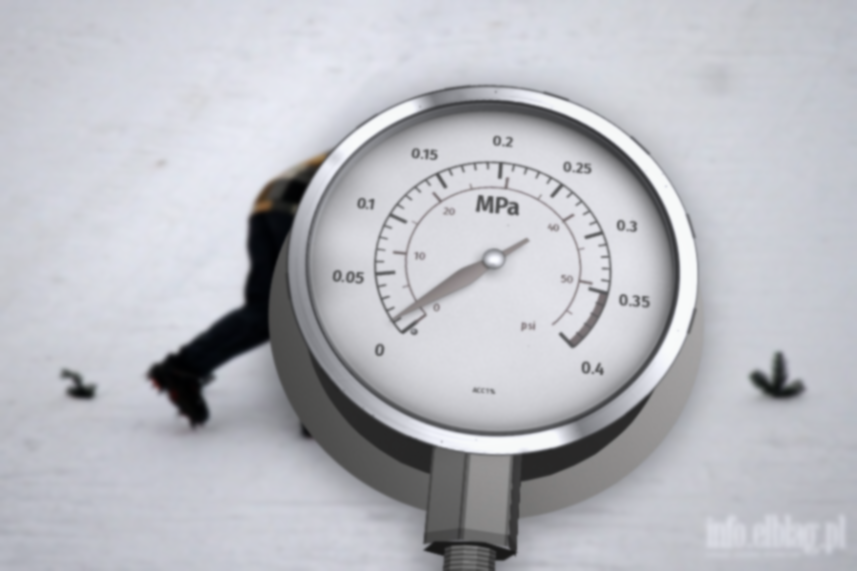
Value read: 0.01 MPa
